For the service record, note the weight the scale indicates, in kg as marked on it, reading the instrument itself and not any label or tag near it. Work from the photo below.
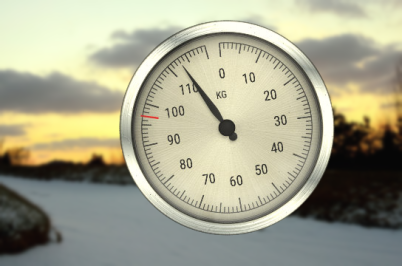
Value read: 113 kg
